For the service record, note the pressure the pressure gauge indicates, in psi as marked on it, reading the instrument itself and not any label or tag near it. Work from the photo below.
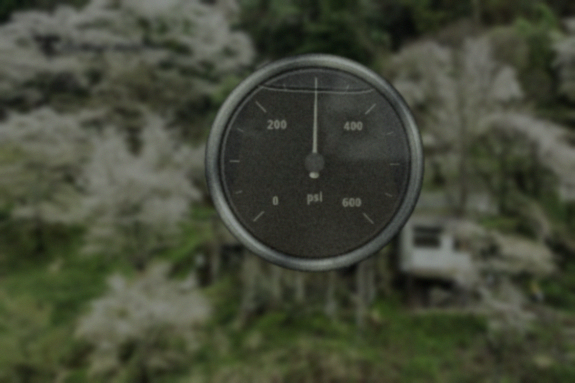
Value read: 300 psi
